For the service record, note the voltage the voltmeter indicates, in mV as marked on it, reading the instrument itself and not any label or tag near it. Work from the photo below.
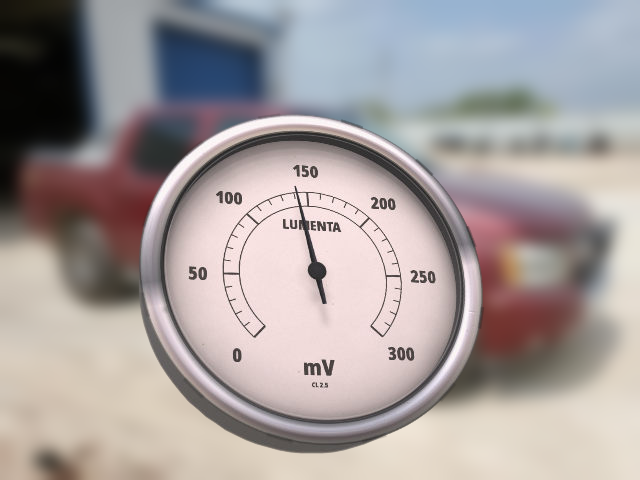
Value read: 140 mV
